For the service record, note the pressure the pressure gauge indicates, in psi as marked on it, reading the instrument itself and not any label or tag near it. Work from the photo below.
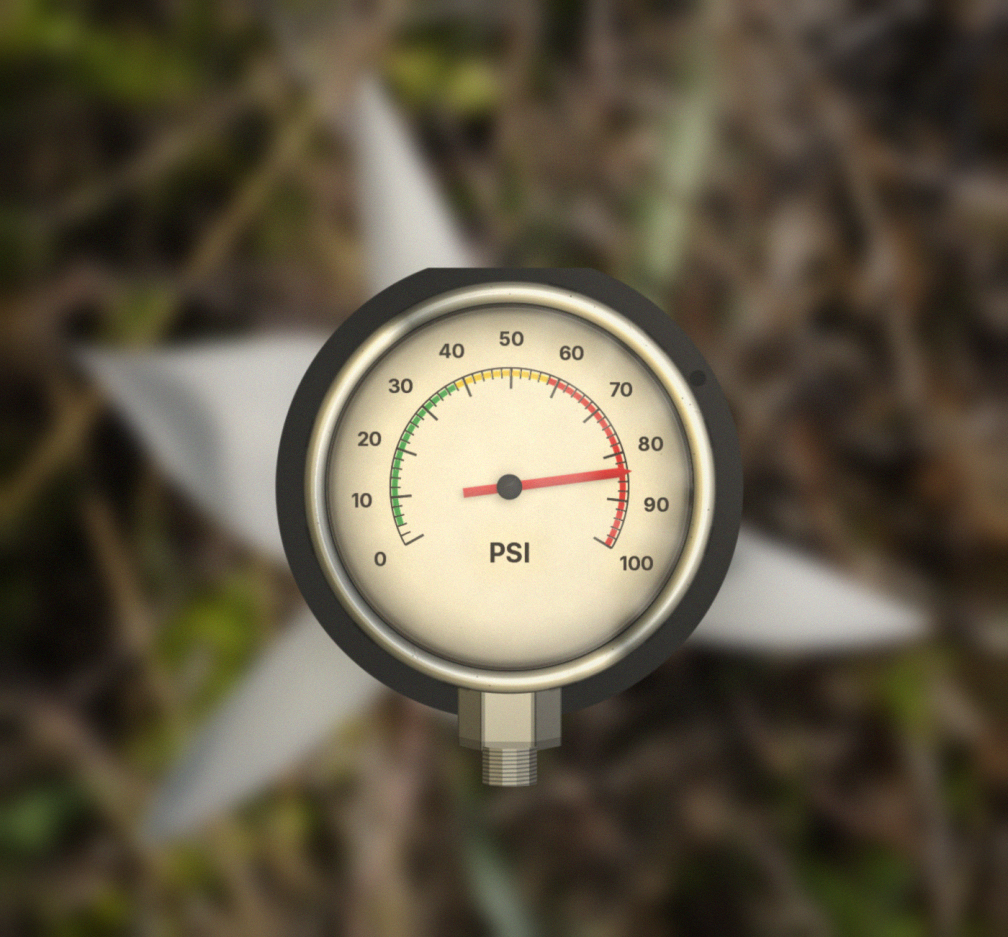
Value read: 84 psi
